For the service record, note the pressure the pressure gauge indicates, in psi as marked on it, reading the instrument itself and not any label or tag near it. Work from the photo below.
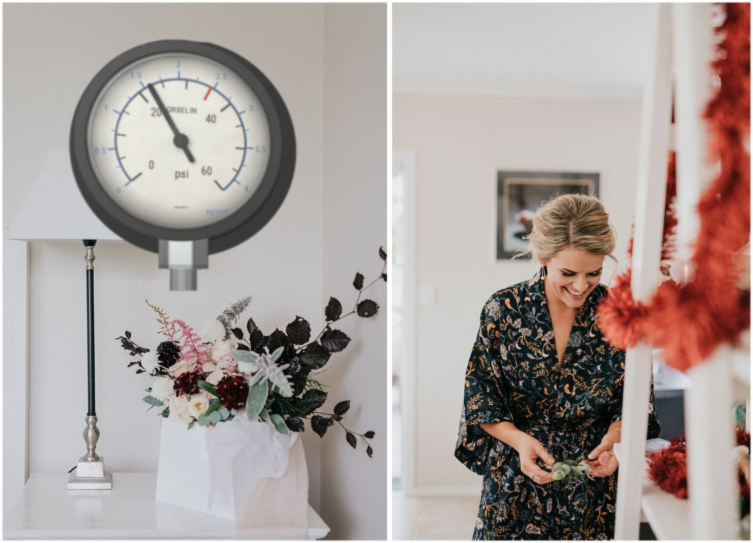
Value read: 22.5 psi
